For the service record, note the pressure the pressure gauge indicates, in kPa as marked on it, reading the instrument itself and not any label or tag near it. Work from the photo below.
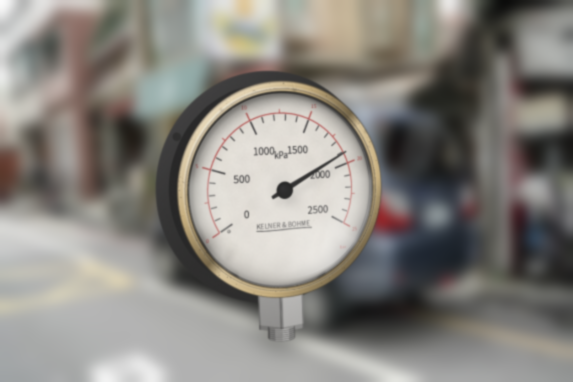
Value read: 1900 kPa
